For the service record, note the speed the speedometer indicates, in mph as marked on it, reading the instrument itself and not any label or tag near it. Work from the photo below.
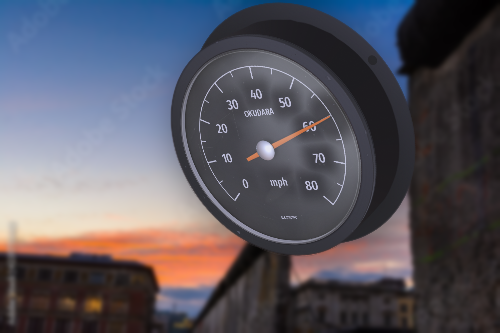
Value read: 60 mph
